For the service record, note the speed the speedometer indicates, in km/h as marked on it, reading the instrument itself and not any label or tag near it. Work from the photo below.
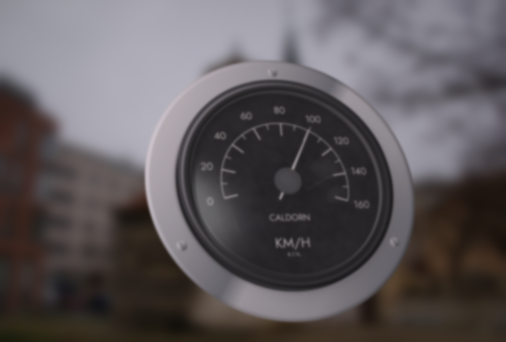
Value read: 100 km/h
